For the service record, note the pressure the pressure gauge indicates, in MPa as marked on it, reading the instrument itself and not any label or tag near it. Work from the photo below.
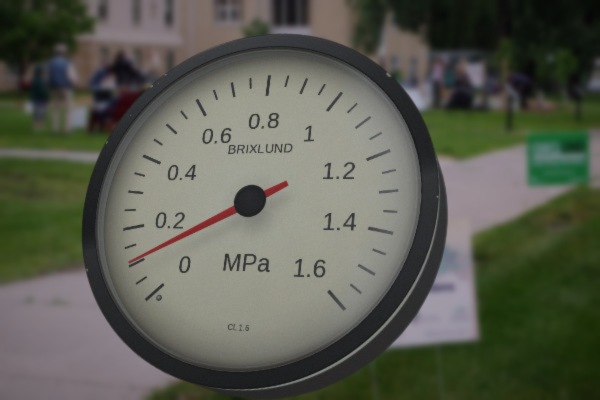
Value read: 0.1 MPa
